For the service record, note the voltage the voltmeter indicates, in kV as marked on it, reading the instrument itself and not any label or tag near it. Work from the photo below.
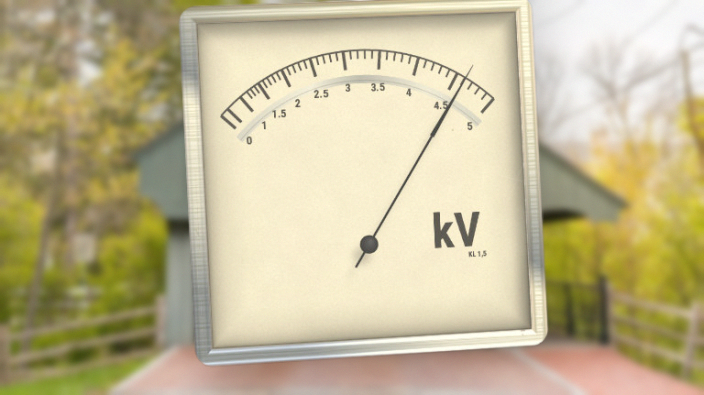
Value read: 4.6 kV
